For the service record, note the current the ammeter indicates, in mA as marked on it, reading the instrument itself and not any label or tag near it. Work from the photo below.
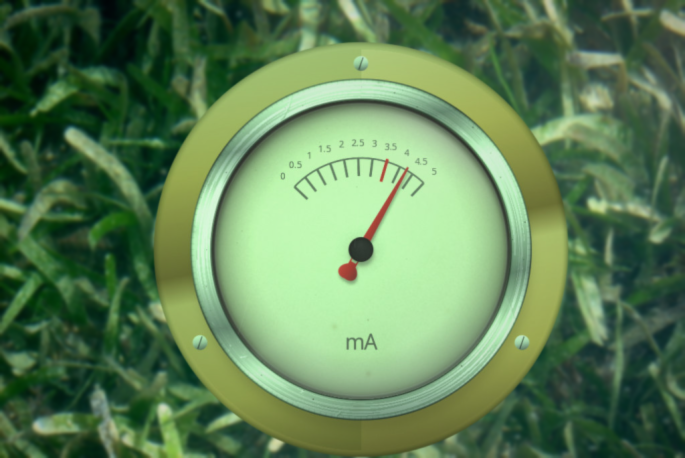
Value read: 4.25 mA
